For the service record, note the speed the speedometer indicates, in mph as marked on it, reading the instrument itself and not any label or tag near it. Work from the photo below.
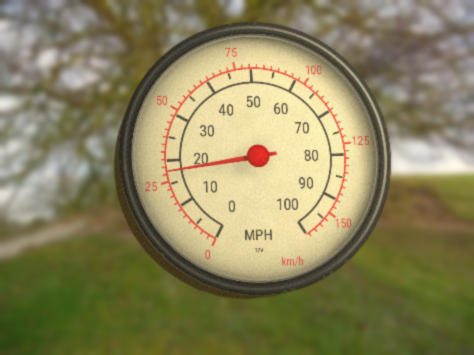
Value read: 17.5 mph
